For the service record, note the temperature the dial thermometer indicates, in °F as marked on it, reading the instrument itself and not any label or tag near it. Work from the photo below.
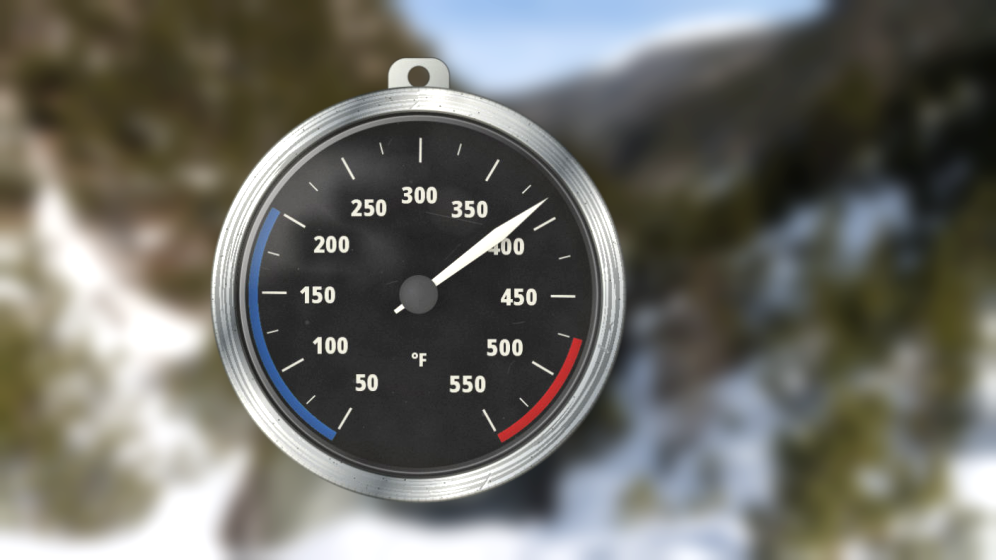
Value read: 387.5 °F
